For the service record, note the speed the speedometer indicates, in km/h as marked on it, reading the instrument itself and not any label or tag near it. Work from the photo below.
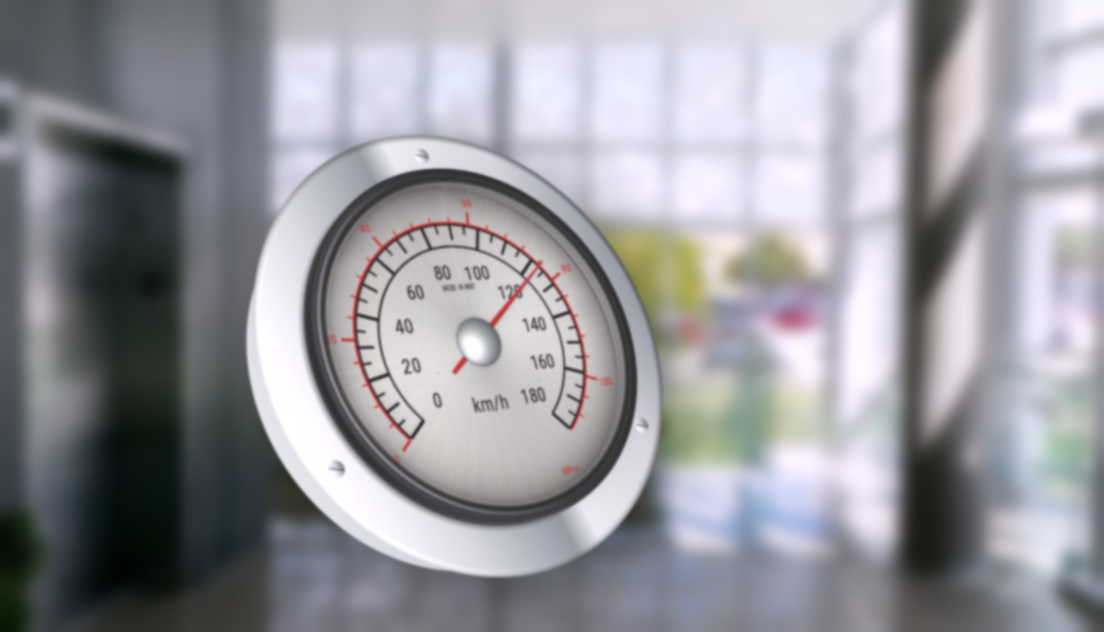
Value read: 122.5 km/h
